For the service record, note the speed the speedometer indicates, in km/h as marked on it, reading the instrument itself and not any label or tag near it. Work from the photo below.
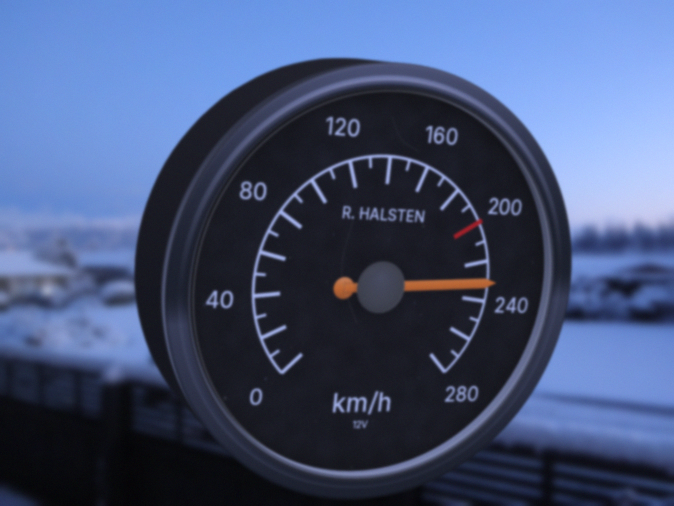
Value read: 230 km/h
